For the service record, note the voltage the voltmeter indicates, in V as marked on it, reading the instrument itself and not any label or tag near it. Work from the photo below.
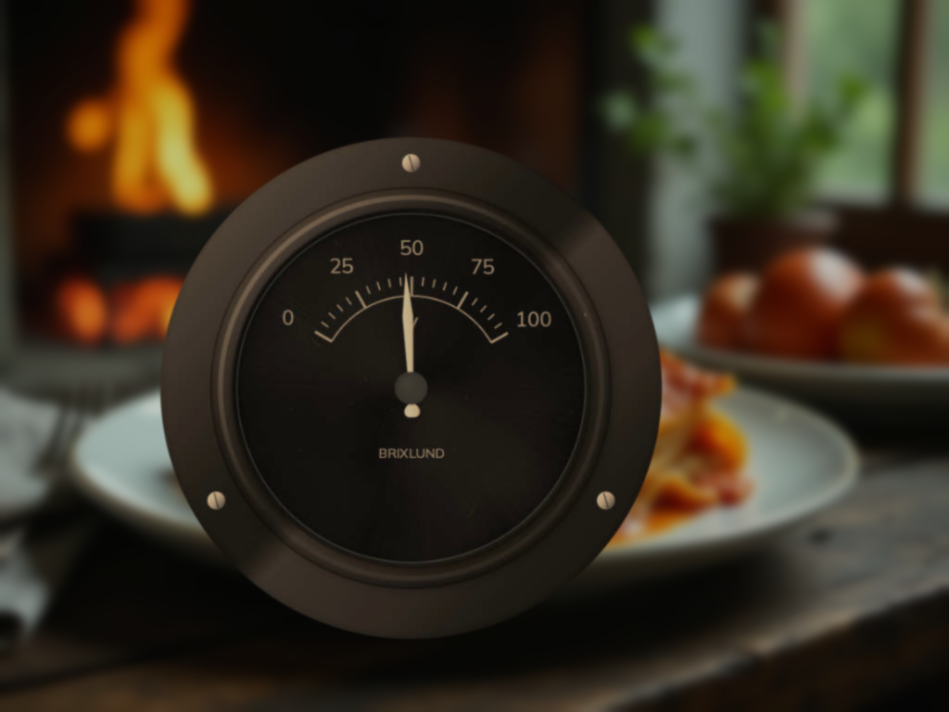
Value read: 47.5 V
